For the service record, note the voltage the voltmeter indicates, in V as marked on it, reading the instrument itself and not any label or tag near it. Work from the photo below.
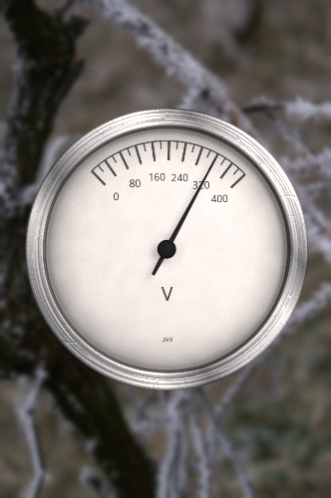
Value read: 320 V
